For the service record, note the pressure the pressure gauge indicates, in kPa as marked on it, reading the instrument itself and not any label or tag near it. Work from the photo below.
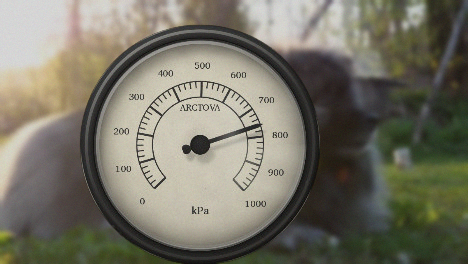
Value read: 760 kPa
